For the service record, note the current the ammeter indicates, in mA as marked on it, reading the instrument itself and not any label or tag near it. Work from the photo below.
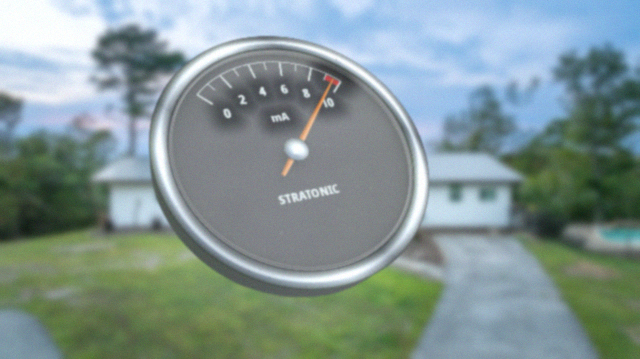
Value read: 9.5 mA
